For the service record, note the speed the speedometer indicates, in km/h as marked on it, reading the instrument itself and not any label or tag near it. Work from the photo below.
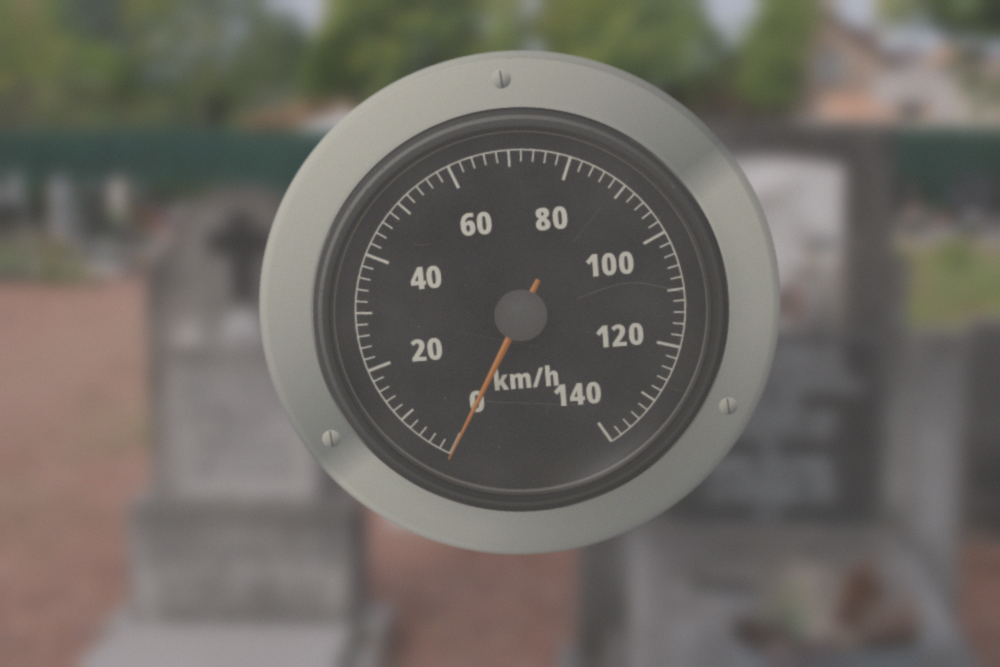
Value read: 0 km/h
